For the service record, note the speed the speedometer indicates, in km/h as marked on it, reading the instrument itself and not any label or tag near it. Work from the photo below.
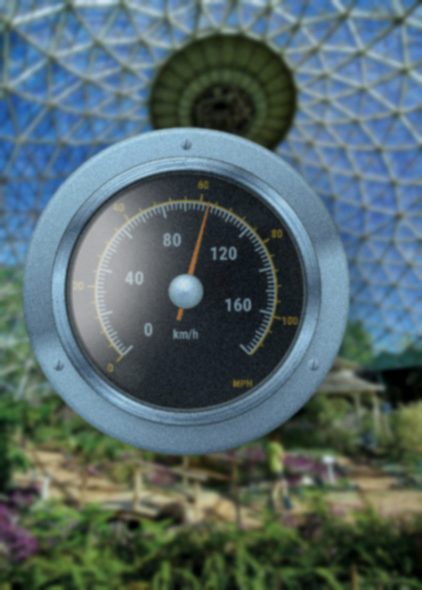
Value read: 100 km/h
